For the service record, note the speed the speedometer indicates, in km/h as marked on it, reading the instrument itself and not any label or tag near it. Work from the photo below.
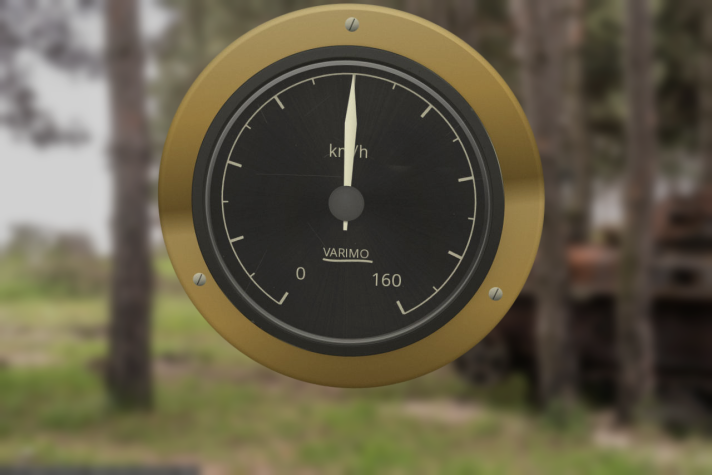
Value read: 80 km/h
